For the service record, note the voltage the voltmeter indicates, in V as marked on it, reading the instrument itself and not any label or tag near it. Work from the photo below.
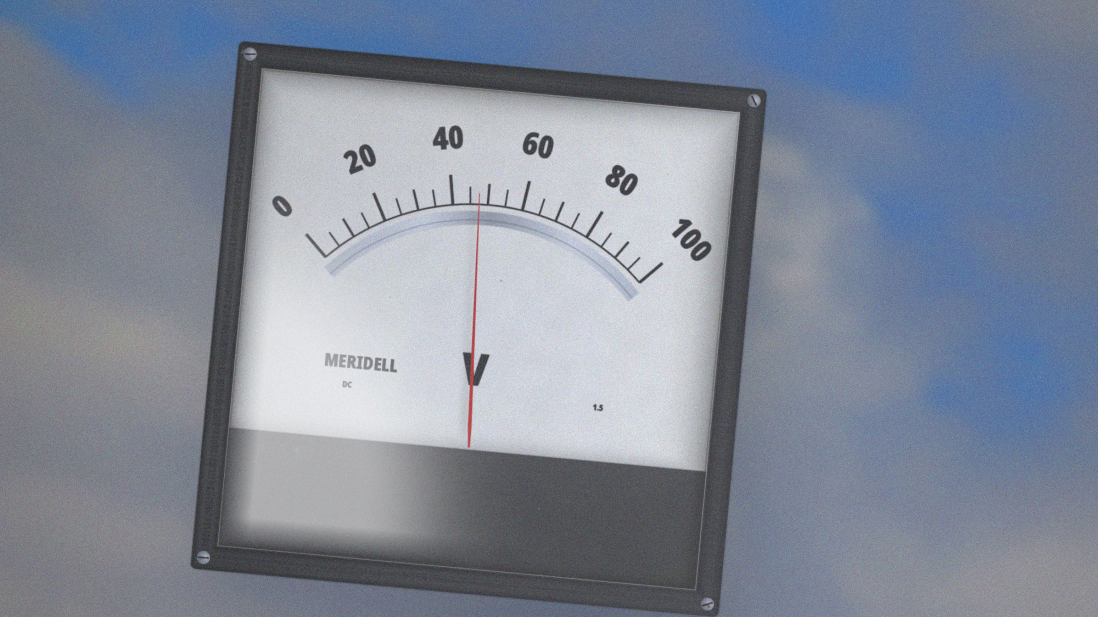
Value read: 47.5 V
